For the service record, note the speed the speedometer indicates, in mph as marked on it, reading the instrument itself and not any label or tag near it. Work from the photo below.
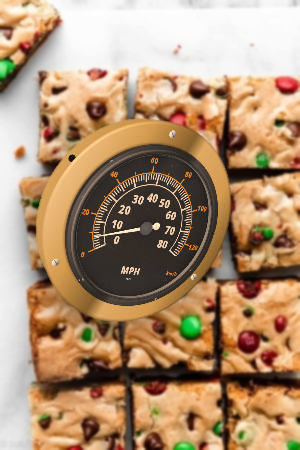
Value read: 5 mph
